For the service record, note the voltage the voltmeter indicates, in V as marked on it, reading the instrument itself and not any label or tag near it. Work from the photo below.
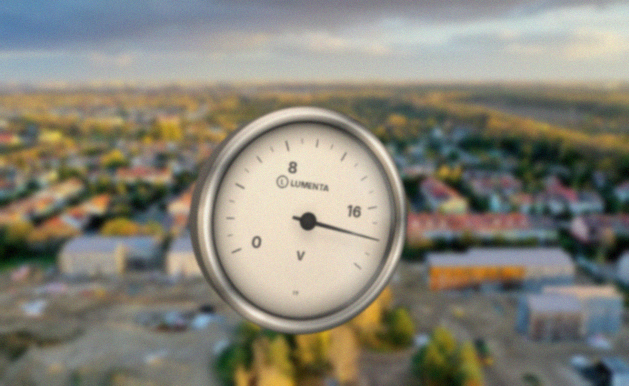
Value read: 18 V
